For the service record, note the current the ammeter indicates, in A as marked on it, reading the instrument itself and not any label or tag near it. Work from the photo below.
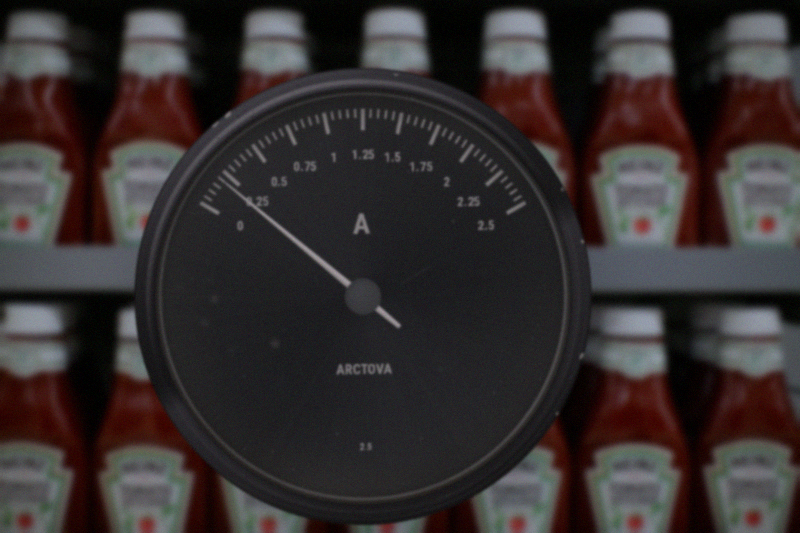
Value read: 0.2 A
